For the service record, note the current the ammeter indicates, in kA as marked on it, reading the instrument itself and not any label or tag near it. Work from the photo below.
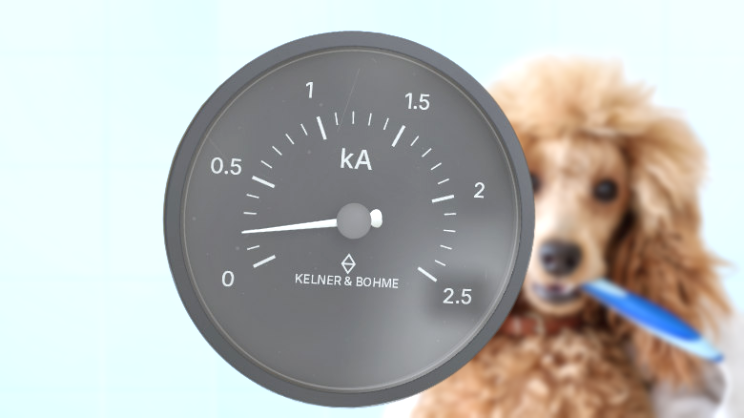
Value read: 0.2 kA
